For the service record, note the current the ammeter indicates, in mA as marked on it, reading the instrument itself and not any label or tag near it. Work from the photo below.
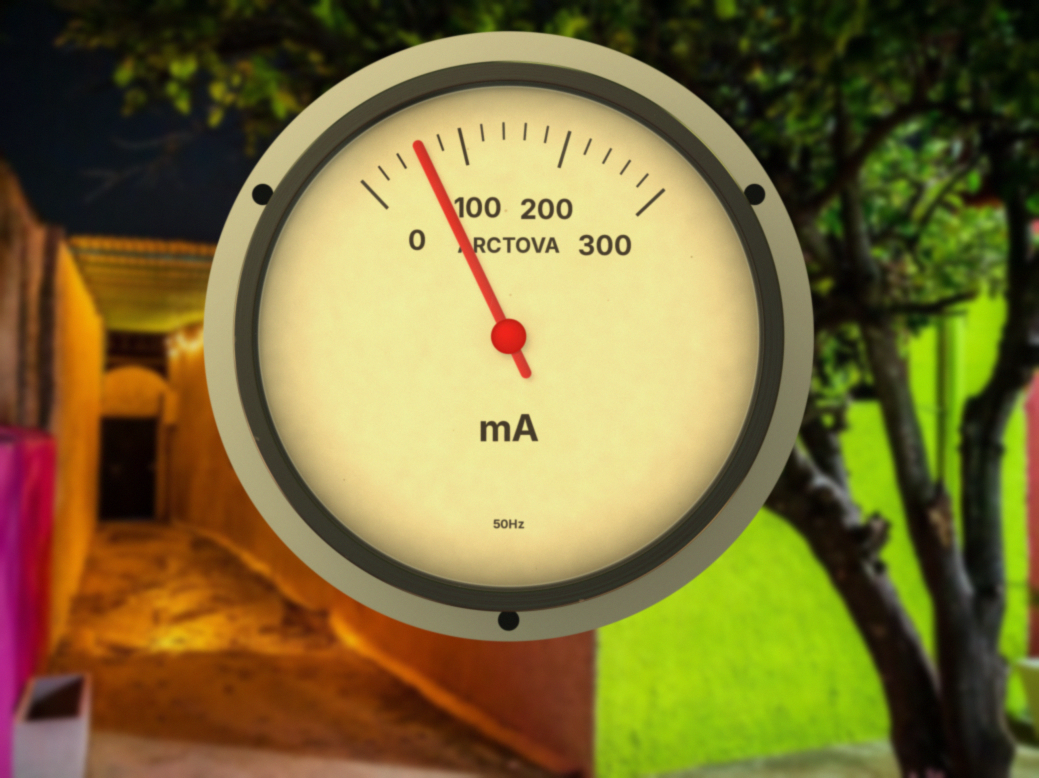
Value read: 60 mA
